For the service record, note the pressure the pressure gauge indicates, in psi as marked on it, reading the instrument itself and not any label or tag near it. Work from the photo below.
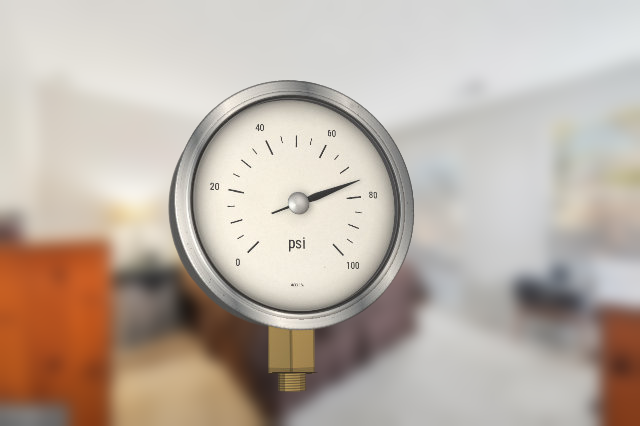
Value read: 75 psi
